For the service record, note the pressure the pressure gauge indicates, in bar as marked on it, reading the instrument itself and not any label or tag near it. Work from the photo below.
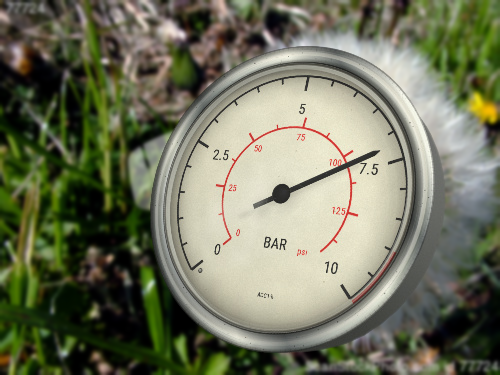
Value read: 7.25 bar
